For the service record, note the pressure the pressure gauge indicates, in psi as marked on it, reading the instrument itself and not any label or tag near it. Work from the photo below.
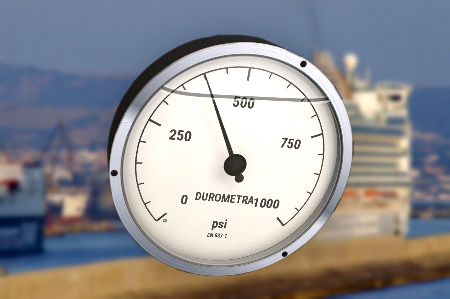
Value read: 400 psi
